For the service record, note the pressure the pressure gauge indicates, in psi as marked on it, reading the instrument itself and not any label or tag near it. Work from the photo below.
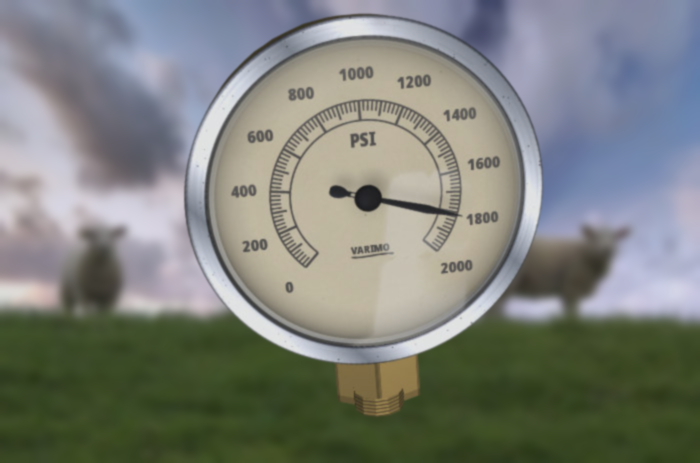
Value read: 1800 psi
